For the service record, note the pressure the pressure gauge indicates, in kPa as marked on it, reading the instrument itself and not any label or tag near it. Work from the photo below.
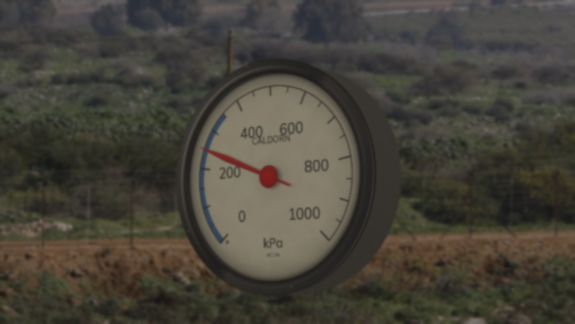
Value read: 250 kPa
